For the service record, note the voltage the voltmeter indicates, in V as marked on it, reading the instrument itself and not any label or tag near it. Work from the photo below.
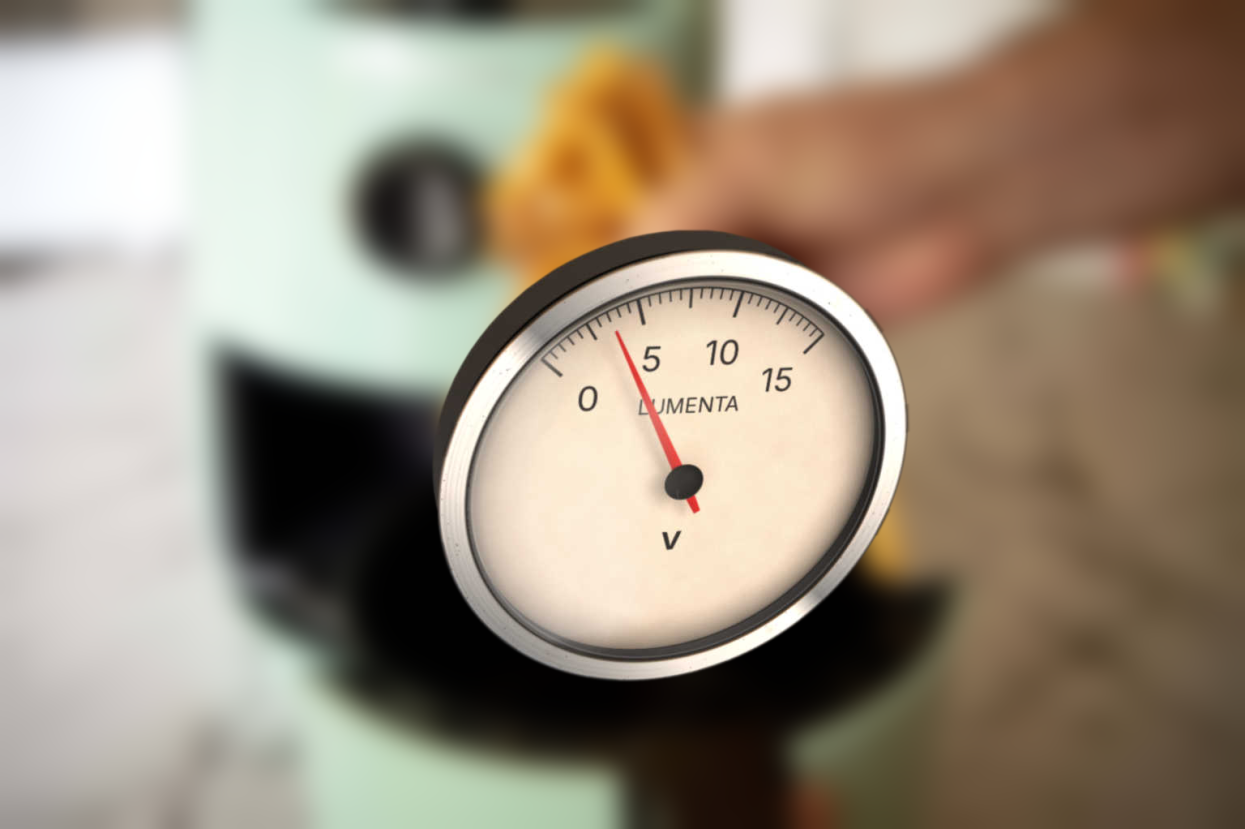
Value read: 3.5 V
